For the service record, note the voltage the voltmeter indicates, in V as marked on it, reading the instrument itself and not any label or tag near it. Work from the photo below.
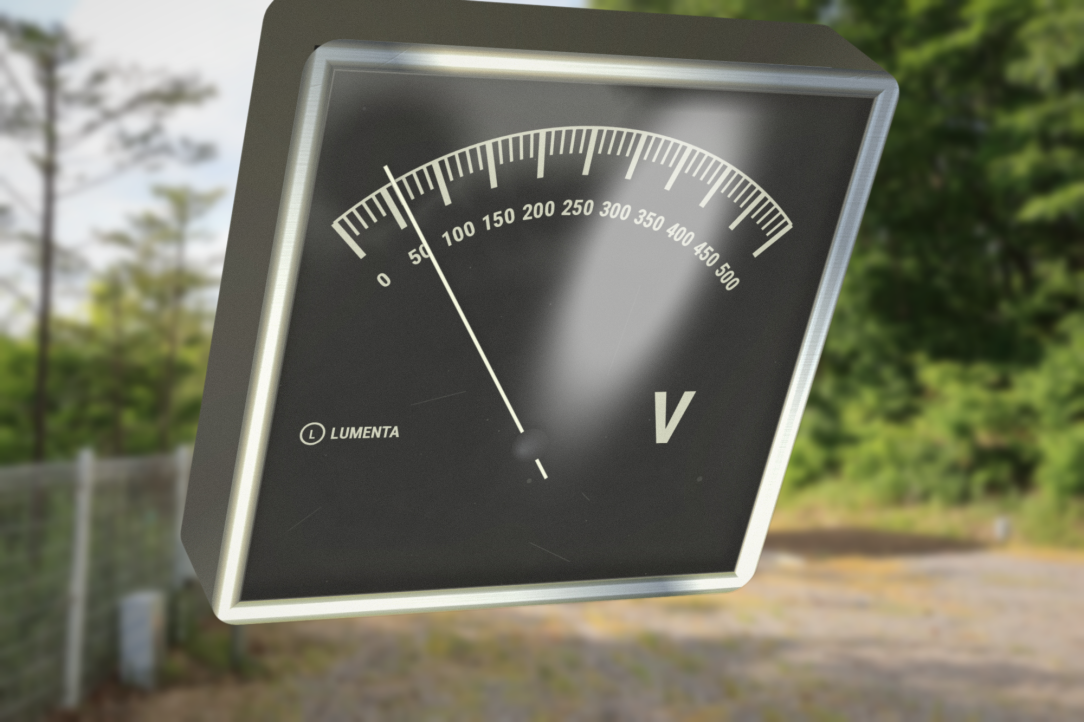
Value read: 60 V
